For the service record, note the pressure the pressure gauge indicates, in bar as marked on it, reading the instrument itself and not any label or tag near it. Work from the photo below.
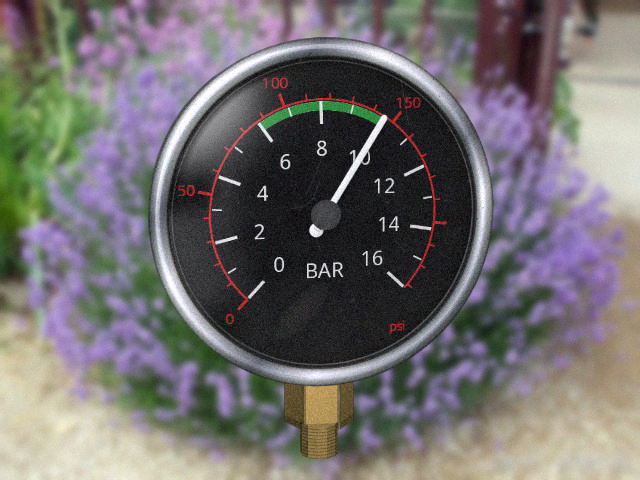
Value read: 10 bar
